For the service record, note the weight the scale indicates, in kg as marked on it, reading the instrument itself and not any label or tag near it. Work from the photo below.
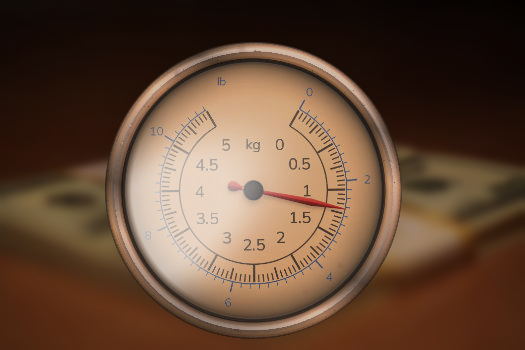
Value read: 1.2 kg
